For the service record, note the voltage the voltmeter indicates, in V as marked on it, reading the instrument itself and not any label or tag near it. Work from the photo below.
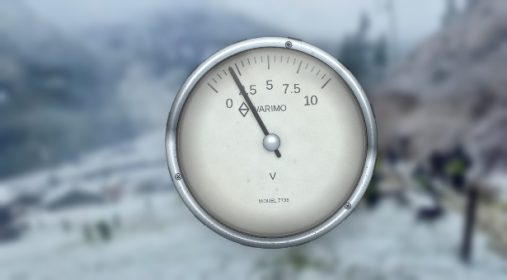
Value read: 2 V
